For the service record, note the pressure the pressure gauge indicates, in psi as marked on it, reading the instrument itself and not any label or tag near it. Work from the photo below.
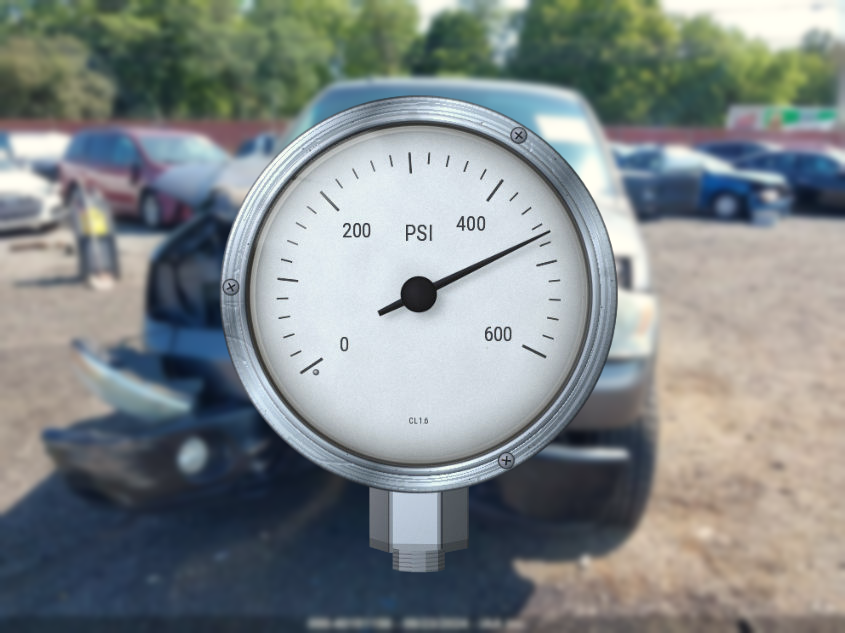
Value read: 470 psi
